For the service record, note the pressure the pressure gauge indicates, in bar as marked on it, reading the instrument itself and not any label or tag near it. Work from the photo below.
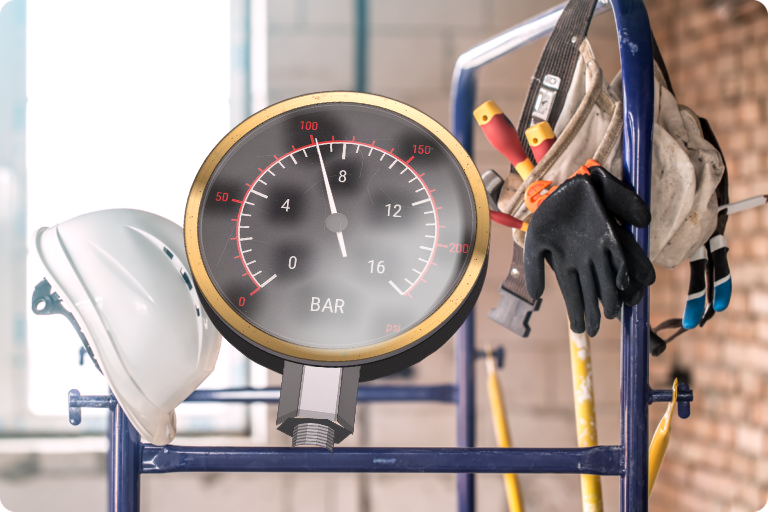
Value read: 7 bar
